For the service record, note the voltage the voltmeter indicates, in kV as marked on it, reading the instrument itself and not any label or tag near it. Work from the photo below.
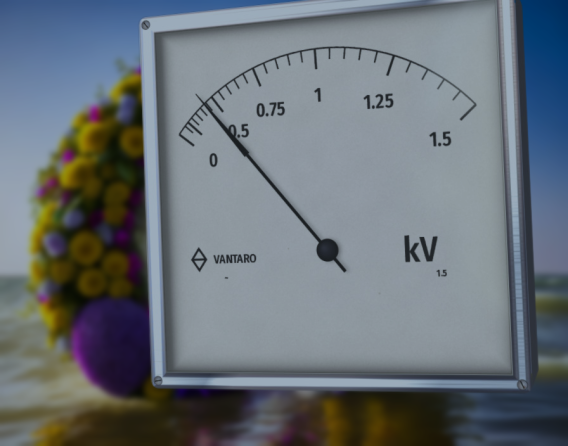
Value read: 0.45 kV
